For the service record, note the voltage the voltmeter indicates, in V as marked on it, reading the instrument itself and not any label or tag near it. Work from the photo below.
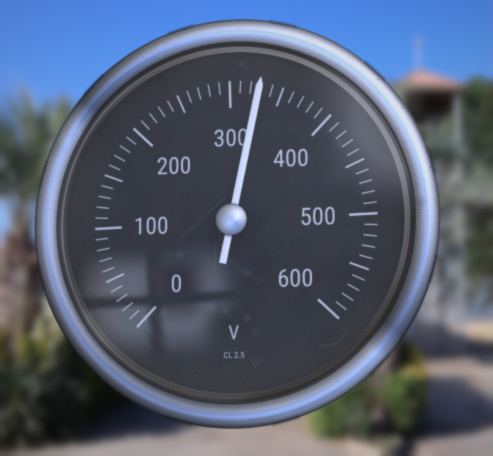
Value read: 330 V
